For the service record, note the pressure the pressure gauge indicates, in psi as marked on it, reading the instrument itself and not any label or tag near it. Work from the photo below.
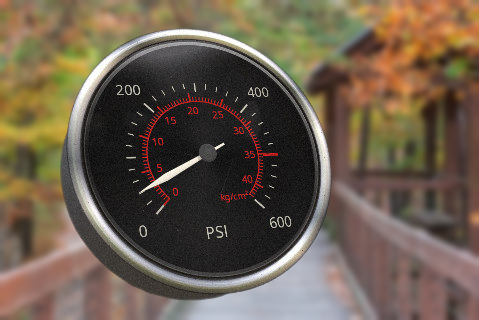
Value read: 40 psi
